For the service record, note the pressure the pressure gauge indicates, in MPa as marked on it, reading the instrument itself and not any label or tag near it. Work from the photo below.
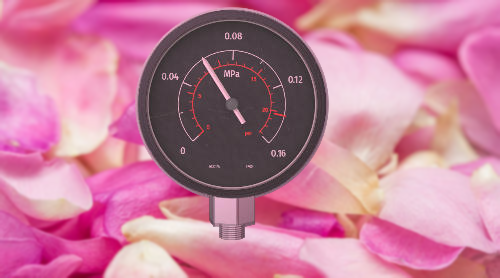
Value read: 0.06 MPa
